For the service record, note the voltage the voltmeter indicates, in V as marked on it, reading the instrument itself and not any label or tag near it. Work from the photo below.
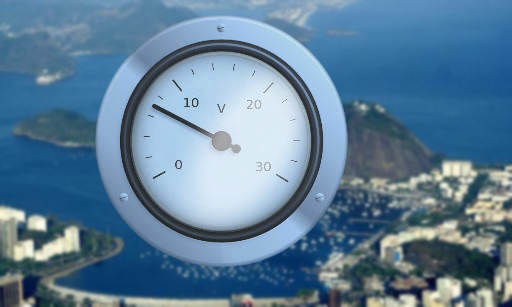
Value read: 7 V
